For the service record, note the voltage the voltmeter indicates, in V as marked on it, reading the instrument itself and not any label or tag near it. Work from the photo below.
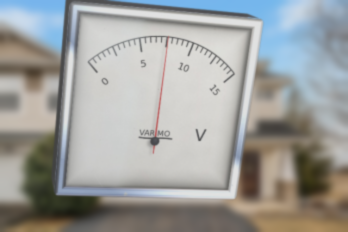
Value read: 7.5 V
